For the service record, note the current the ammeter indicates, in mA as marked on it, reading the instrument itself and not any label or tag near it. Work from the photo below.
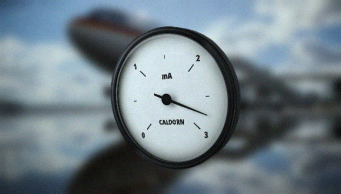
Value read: 2.75 mA
